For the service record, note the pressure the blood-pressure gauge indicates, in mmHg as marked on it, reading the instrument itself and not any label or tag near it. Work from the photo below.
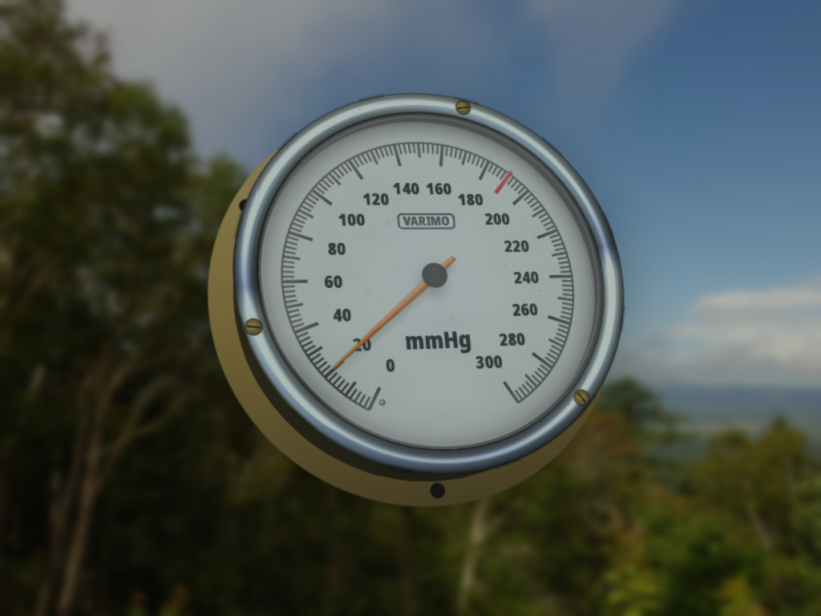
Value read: 20 mmHg
